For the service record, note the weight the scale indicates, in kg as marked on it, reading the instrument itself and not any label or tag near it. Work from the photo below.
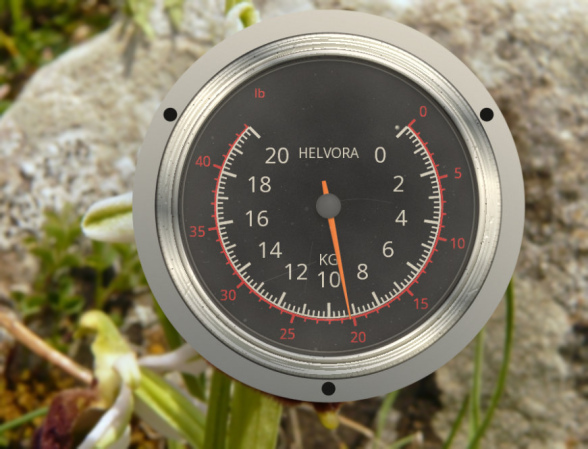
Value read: 9.2 kg
